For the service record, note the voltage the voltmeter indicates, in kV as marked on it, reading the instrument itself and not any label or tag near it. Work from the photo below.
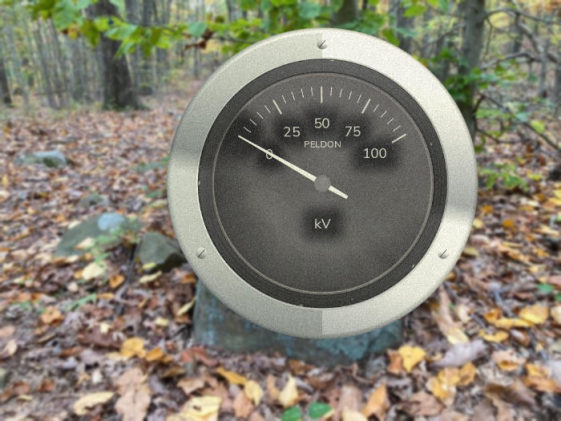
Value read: 0 kV
